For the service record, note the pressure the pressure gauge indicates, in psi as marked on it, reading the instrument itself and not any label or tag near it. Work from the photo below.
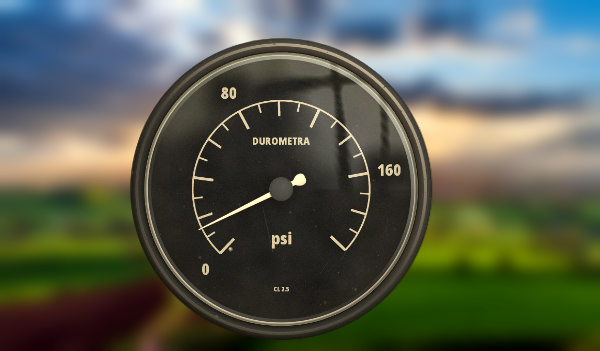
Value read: 15 psi
